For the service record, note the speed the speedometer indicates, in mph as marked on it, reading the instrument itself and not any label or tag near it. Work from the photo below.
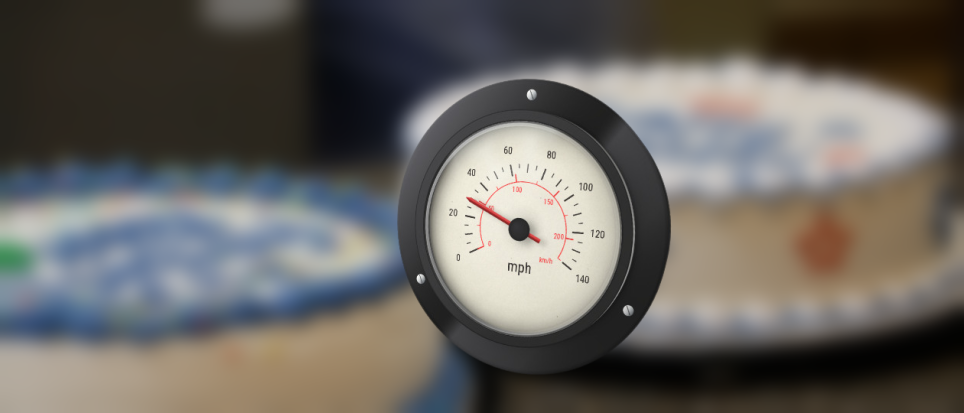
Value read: 30 mph
